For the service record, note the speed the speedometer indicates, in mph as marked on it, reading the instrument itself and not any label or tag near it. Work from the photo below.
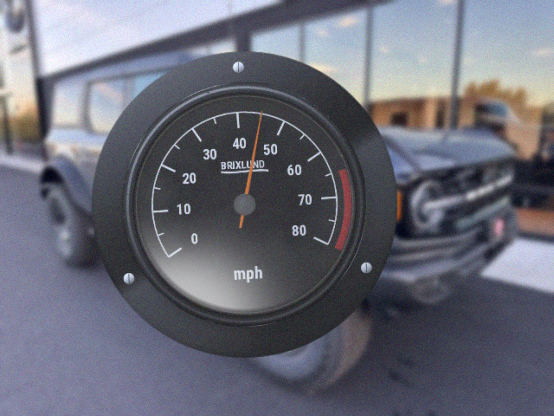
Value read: 45 mph
